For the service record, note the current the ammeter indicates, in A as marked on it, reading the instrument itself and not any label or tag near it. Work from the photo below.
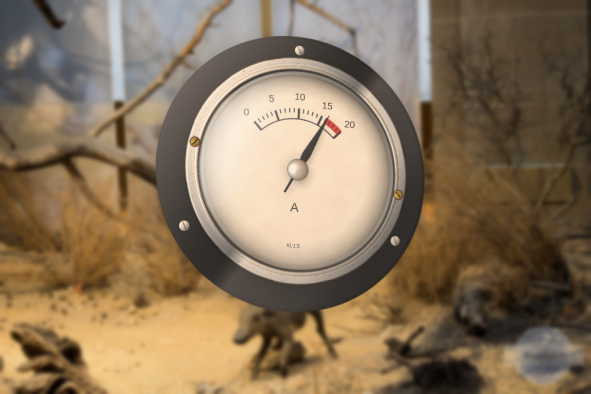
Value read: 16 A
